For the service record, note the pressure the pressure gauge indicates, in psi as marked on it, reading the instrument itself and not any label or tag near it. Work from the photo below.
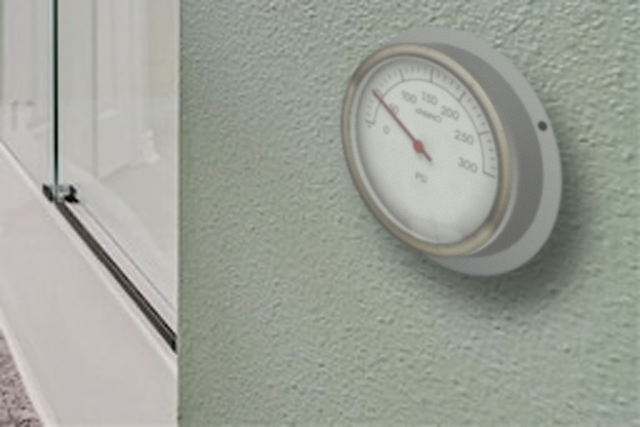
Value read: 50 psi
